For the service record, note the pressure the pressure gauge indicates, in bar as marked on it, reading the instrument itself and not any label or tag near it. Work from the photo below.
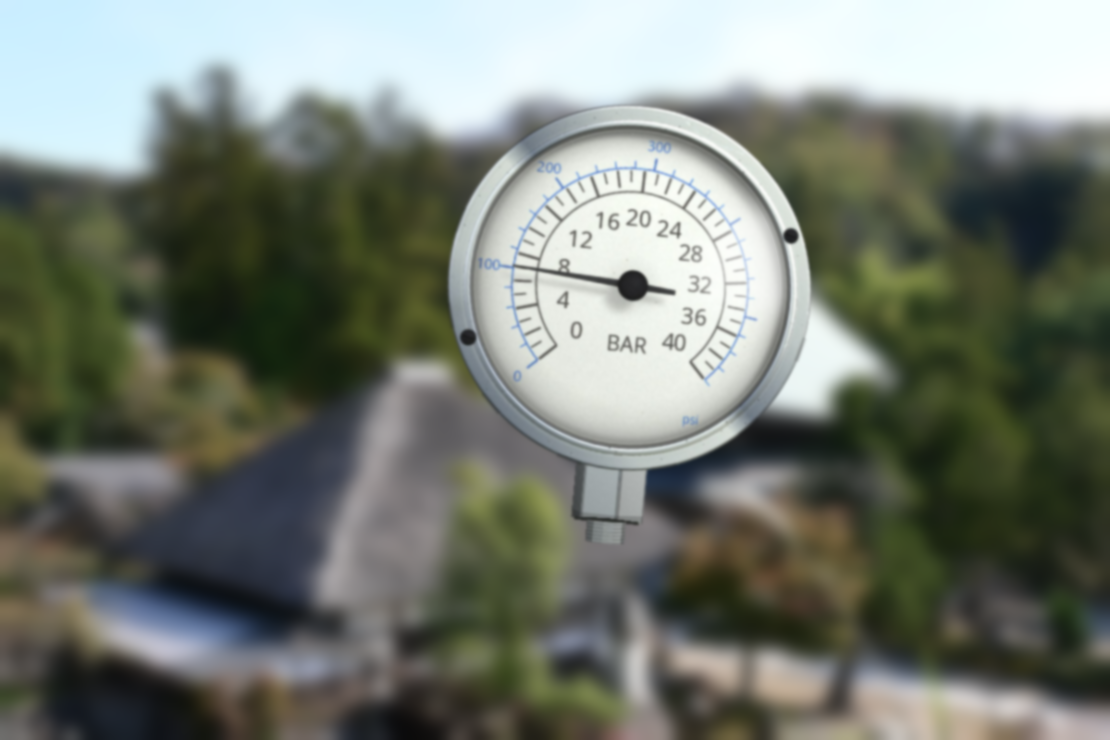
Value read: 7 bar
